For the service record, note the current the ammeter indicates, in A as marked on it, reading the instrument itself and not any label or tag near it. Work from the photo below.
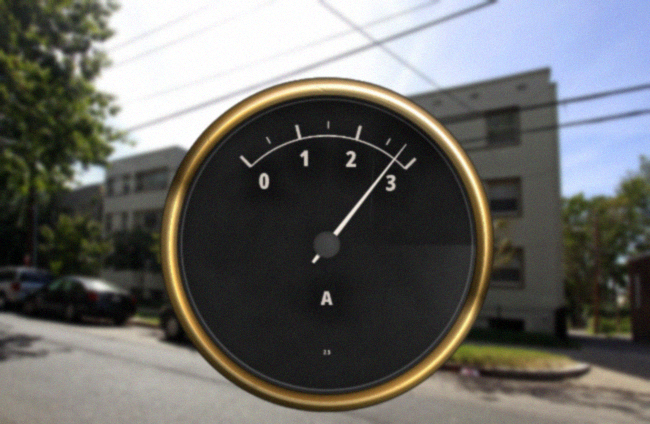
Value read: 2.75 A
